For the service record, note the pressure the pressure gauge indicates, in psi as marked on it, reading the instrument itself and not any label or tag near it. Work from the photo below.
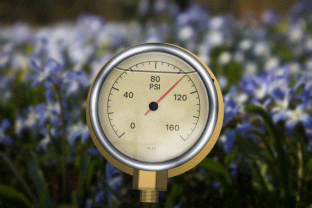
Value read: 105 psi
